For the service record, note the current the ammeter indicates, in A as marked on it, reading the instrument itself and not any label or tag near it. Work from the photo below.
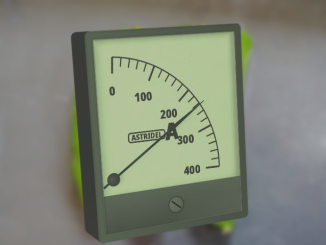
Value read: 240 A
